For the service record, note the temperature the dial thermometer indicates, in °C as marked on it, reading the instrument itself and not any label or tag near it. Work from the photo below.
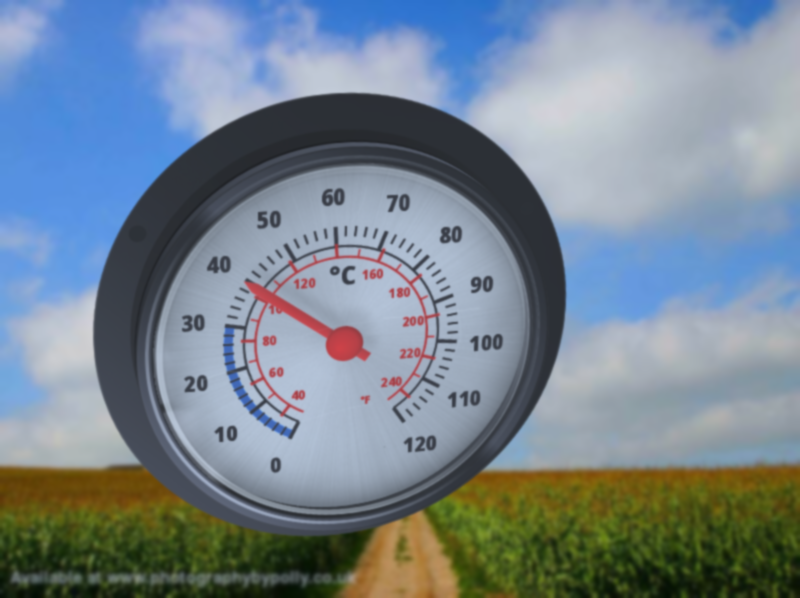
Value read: 40 °C
